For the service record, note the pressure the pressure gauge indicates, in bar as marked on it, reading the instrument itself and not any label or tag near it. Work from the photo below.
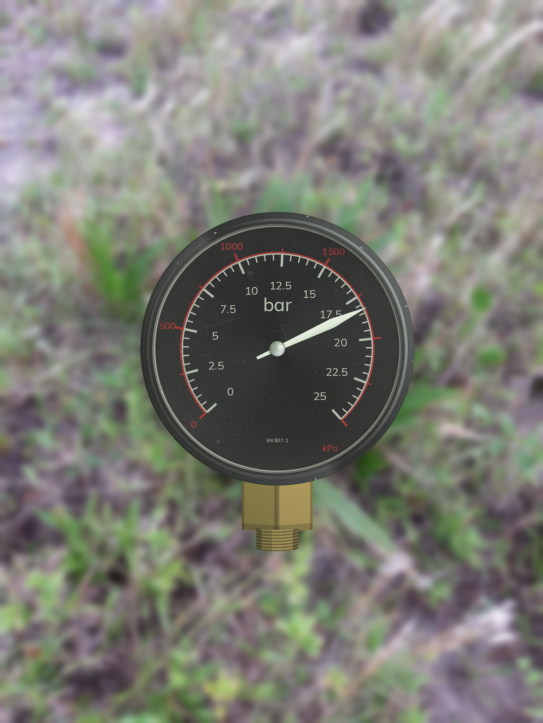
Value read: 18.25 bar
